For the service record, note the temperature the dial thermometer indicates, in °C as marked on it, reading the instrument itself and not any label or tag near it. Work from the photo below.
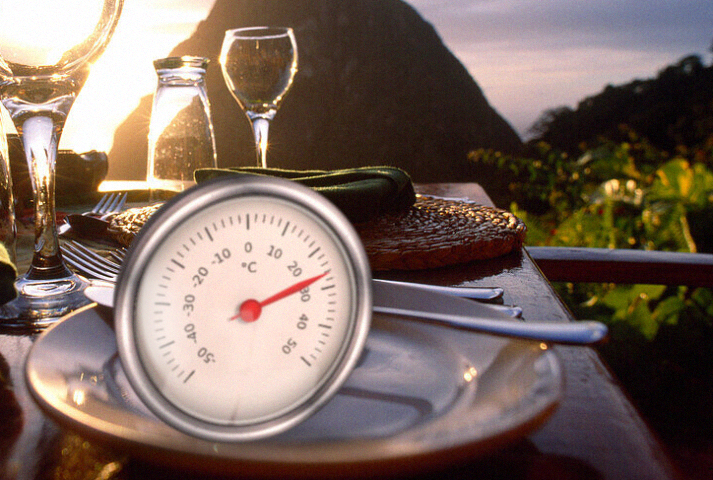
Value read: 26 °C
